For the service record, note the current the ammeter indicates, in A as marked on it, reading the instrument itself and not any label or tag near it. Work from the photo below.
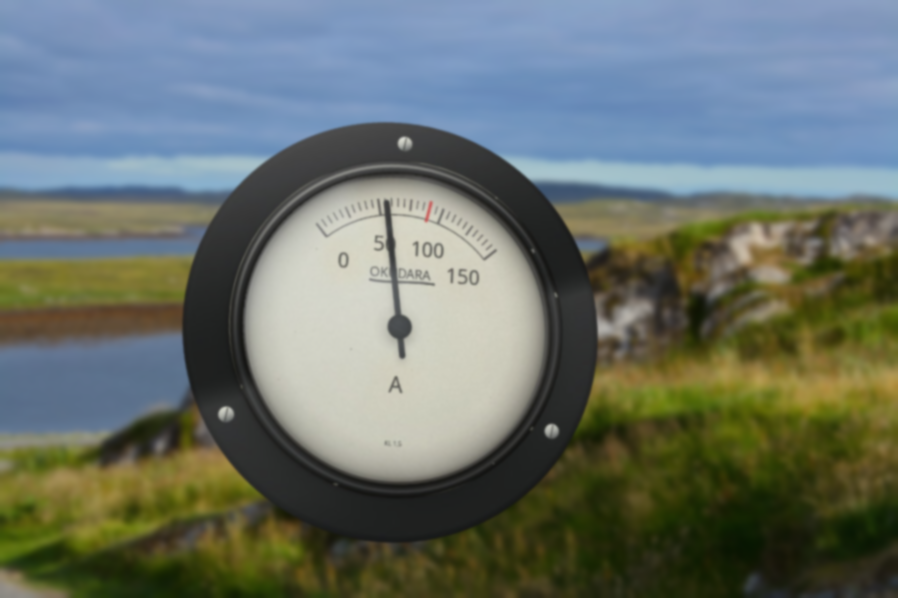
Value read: 55 A
